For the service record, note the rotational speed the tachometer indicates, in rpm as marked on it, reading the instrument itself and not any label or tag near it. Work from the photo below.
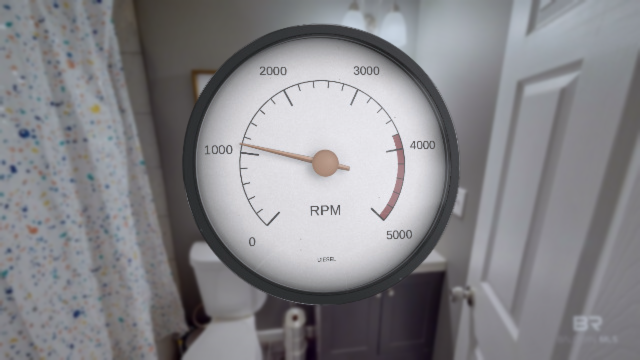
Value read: 1100 rpm
